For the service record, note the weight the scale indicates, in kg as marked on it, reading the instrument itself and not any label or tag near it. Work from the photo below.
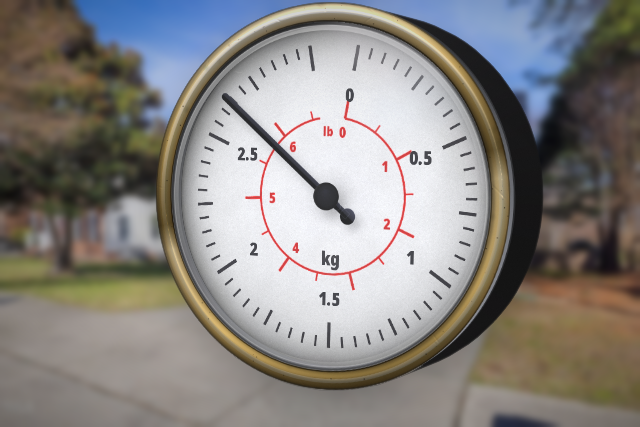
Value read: 2.65 kg
